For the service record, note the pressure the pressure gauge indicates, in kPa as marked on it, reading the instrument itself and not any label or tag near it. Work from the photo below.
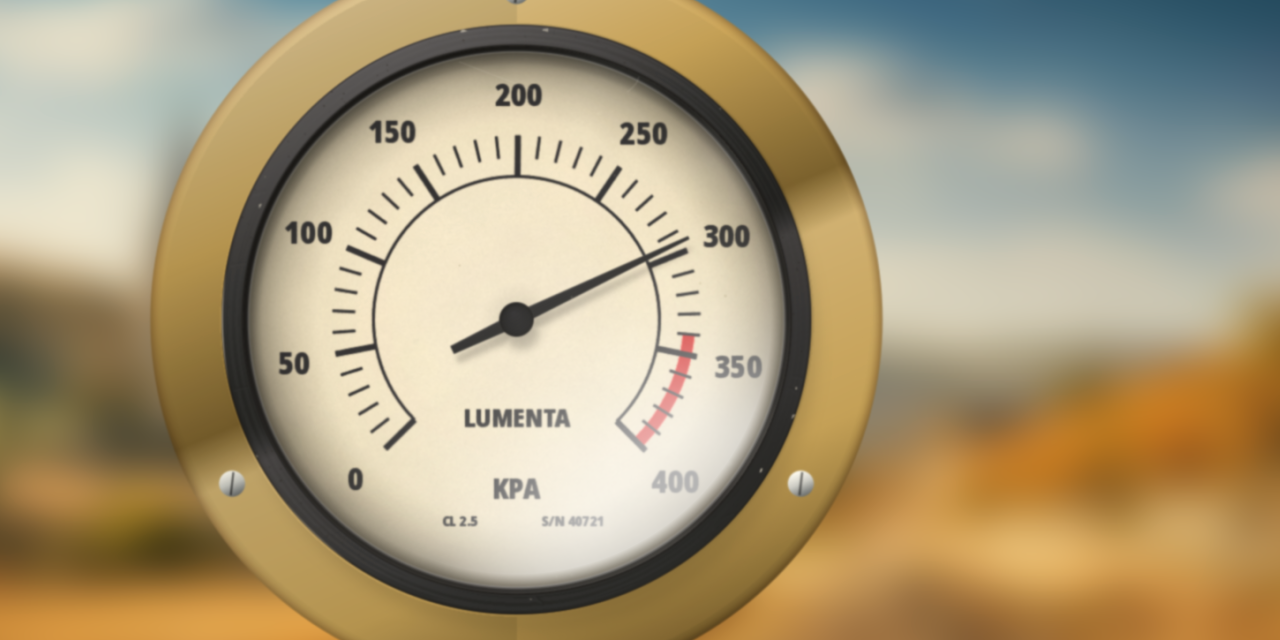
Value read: 295 kPa
